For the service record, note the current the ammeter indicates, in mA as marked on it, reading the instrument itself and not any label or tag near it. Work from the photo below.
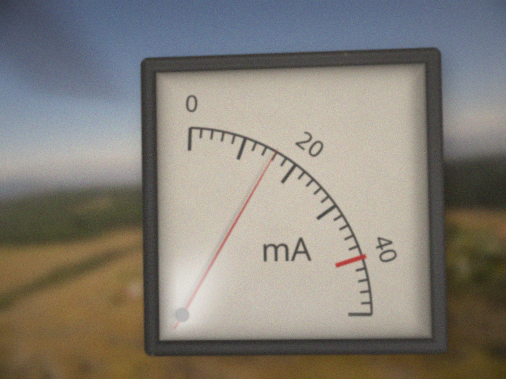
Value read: 16 mA
